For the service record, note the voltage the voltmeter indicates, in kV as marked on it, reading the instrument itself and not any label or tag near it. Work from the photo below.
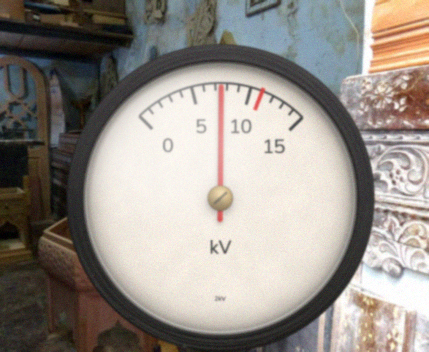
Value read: 7.5 kV
